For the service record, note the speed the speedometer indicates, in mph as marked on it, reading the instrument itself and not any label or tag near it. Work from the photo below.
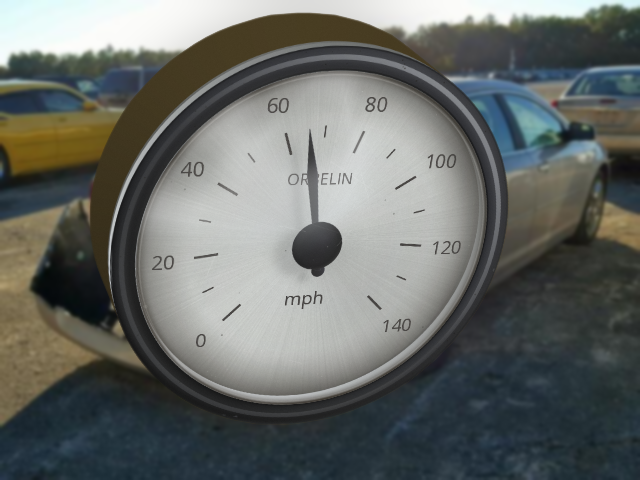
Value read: 65 mph
